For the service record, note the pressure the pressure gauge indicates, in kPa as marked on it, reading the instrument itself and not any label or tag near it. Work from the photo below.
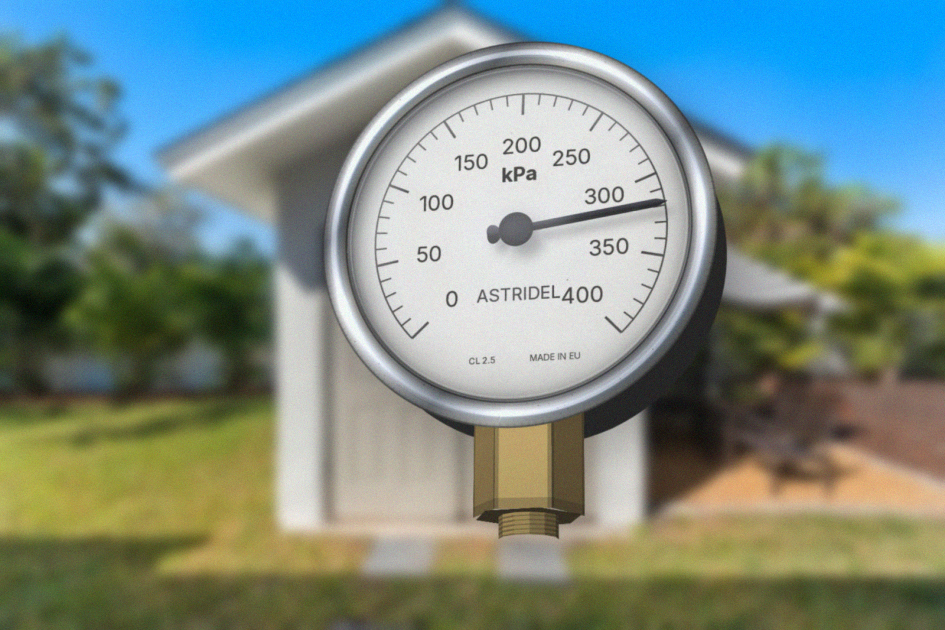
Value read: 320 kPa
